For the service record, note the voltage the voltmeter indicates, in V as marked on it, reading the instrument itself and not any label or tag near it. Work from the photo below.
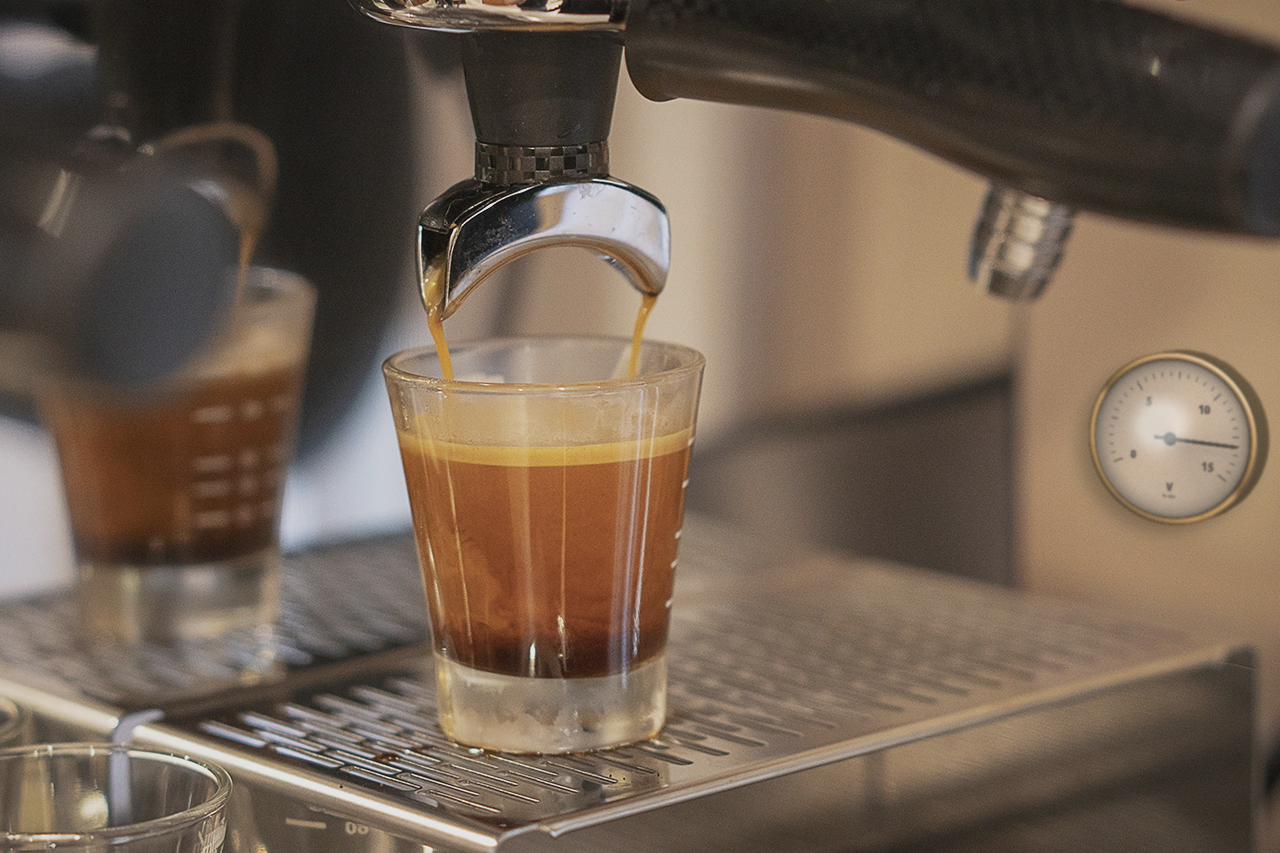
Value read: 13 V
